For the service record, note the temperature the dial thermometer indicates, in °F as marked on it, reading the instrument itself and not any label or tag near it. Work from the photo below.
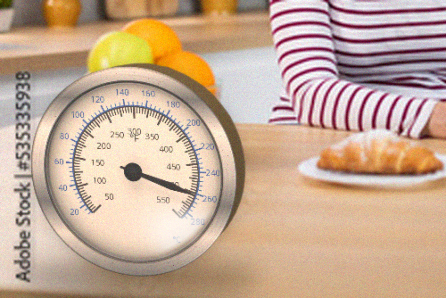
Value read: 500 °F
